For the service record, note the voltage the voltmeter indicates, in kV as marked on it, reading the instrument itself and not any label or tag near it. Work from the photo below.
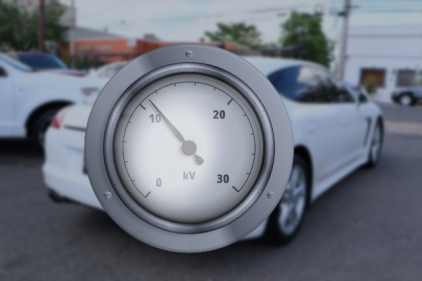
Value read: 11 kV
